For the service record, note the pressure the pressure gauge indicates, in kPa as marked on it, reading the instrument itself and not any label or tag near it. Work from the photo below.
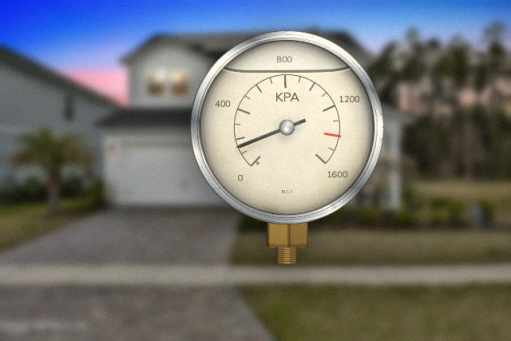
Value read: 150 kPa
